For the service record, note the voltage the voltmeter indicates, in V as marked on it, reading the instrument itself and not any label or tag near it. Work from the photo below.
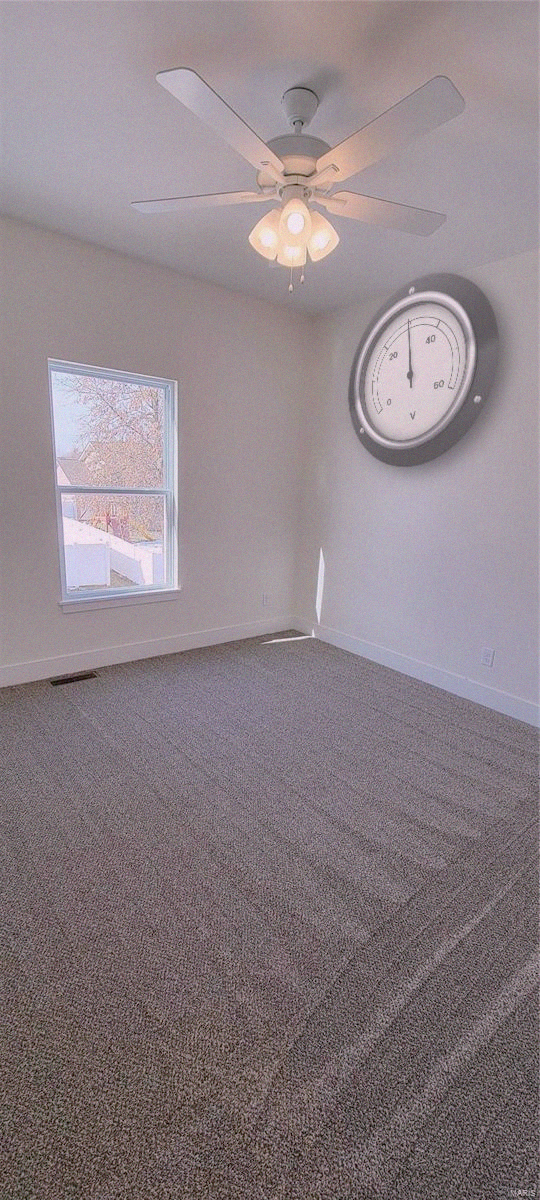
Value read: 30 V
